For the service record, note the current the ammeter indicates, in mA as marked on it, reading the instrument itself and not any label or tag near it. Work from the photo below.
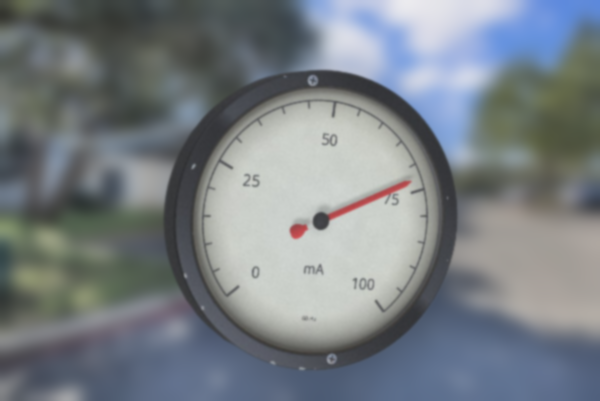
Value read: 72.5 mA
